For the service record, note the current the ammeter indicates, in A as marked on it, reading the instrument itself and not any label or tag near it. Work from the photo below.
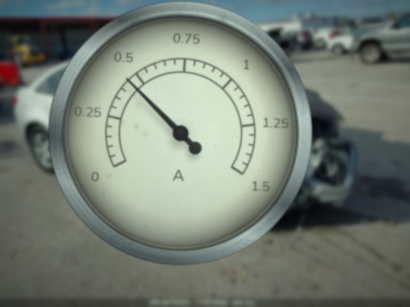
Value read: 0.45 A
